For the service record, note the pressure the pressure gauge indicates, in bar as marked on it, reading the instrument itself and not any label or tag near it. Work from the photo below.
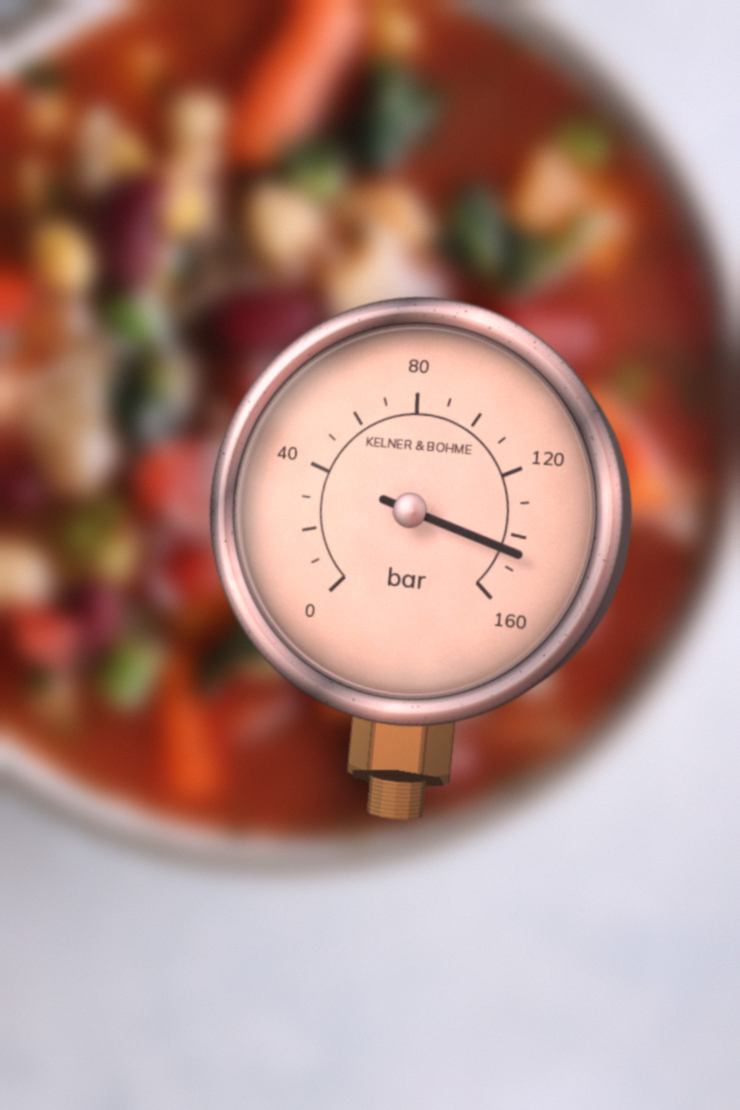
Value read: 145 bar
